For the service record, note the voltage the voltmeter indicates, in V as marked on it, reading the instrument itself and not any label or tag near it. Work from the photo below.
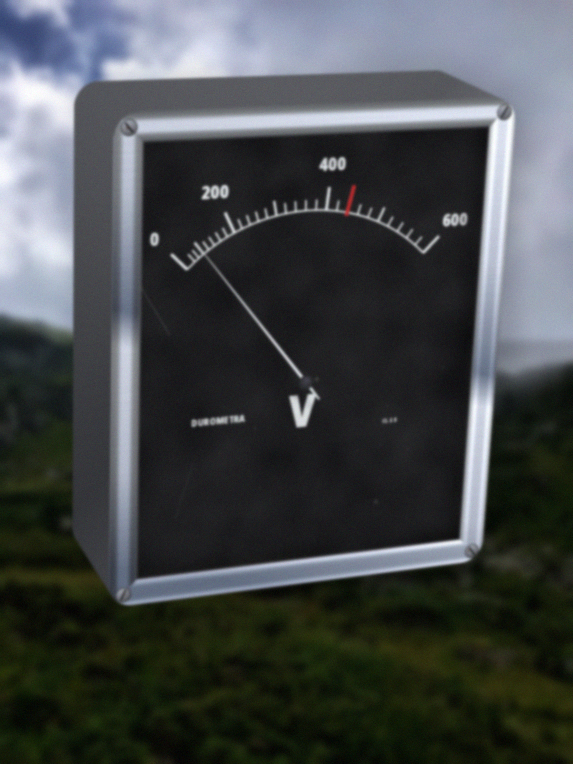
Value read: 100 V
